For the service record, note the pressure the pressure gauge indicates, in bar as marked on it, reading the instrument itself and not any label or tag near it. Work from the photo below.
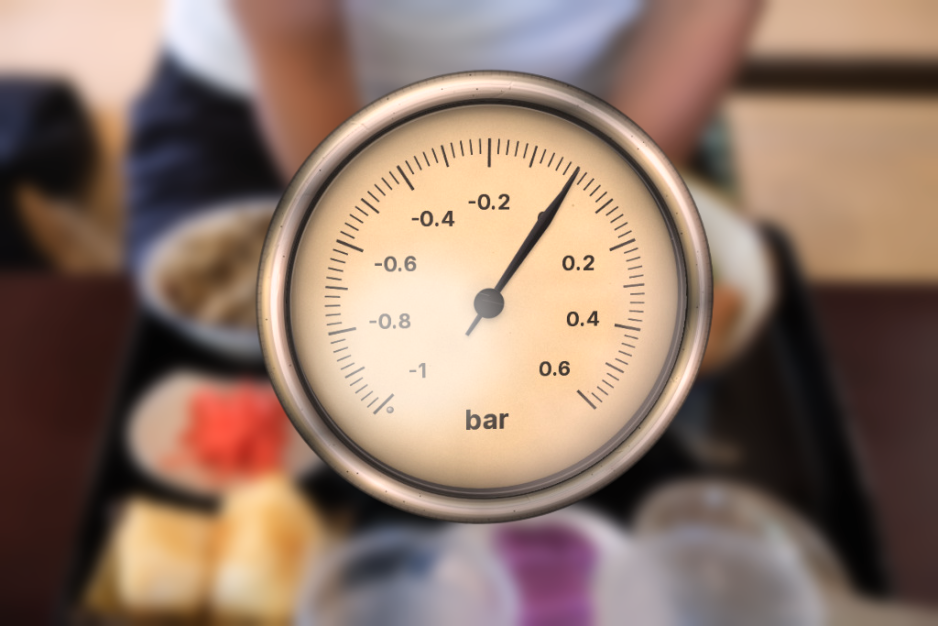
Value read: 0 bar
